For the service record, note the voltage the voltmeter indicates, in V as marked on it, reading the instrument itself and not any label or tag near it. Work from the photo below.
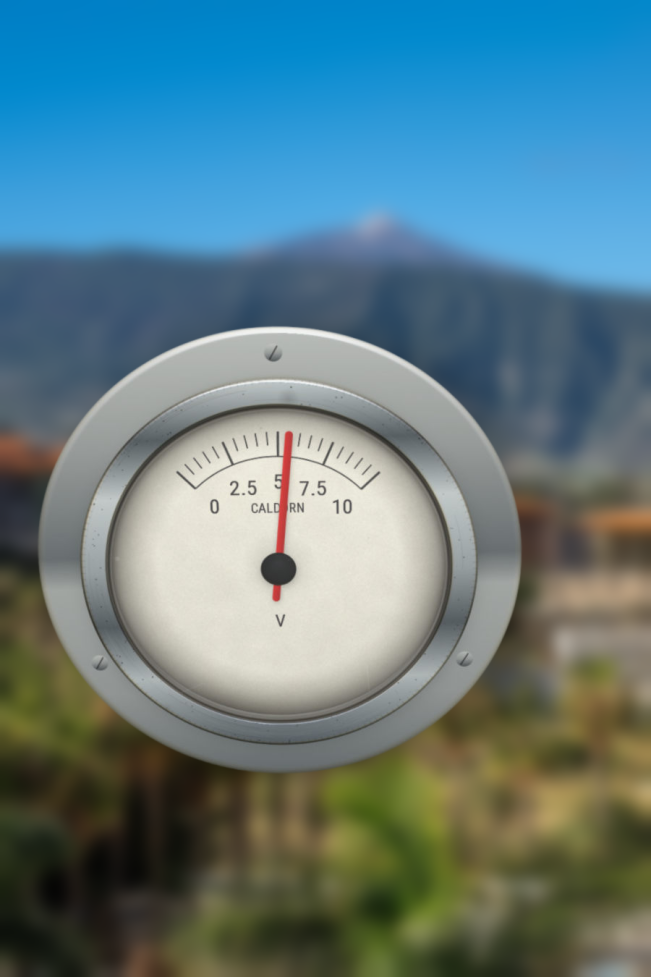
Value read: 5.5 V
